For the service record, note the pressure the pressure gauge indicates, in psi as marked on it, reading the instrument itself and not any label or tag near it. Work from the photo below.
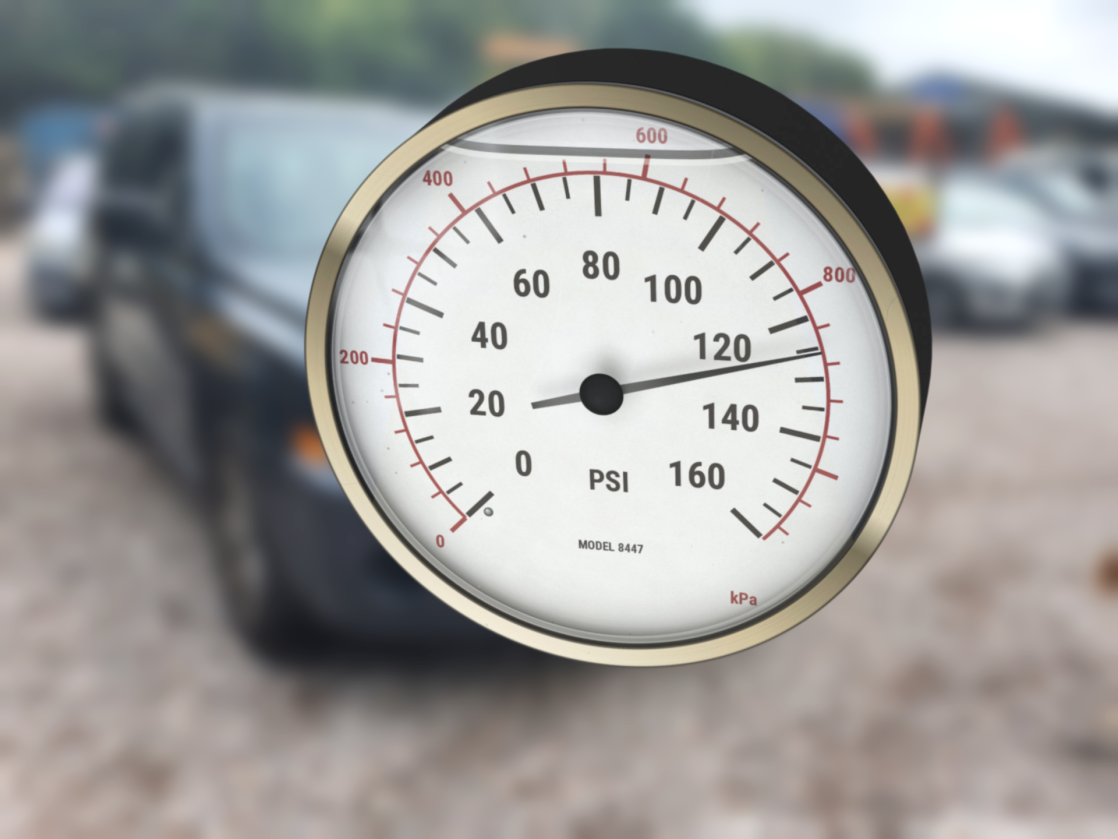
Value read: 125 psi
